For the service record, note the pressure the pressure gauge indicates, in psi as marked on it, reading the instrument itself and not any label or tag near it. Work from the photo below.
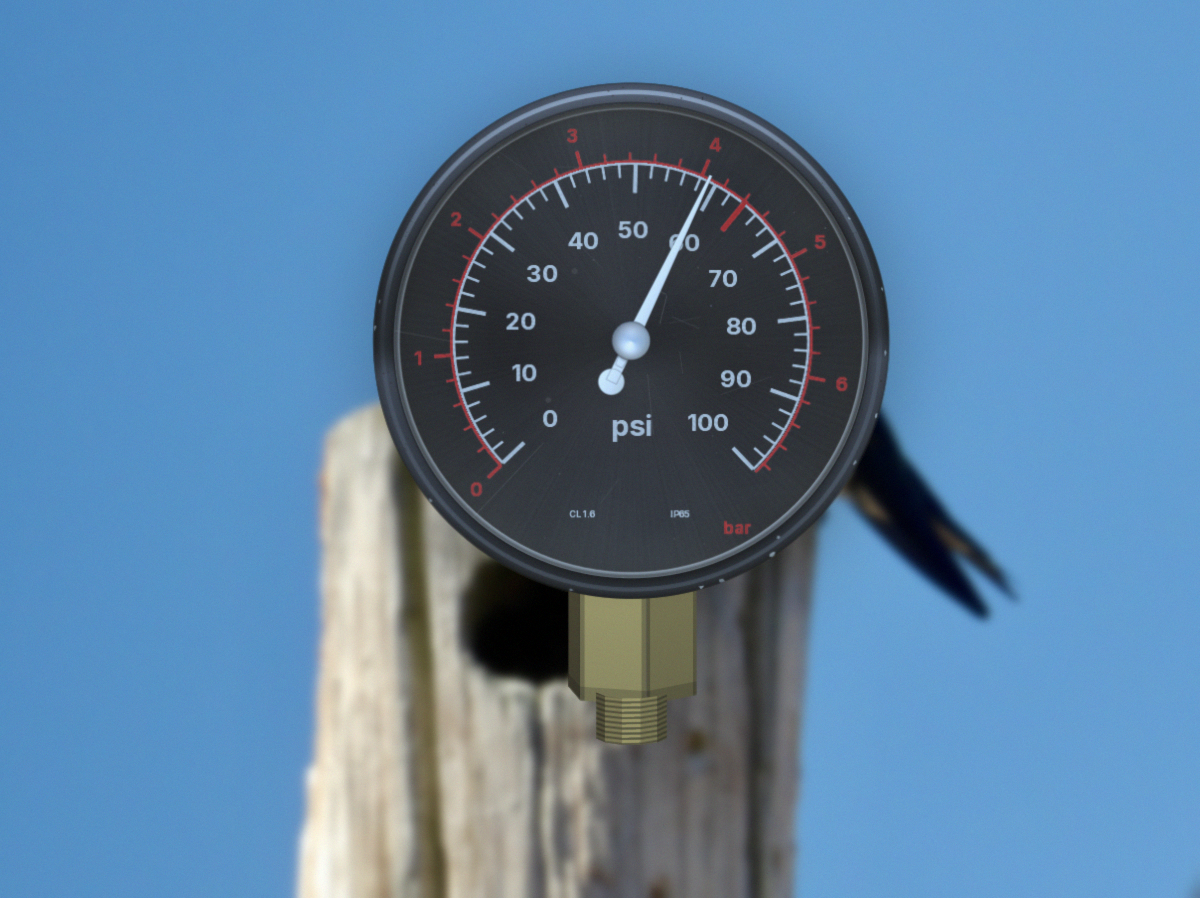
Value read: 59 psi
